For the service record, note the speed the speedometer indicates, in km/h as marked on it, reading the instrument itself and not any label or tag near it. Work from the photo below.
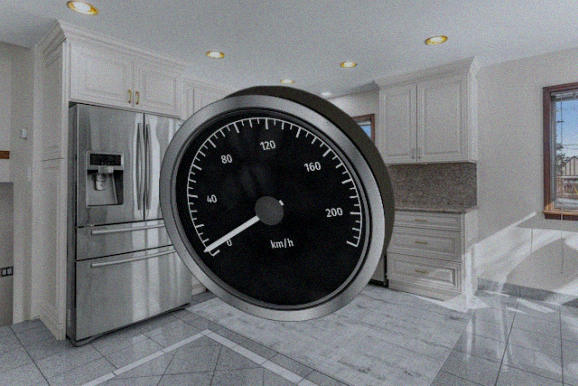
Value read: 5 km/h
